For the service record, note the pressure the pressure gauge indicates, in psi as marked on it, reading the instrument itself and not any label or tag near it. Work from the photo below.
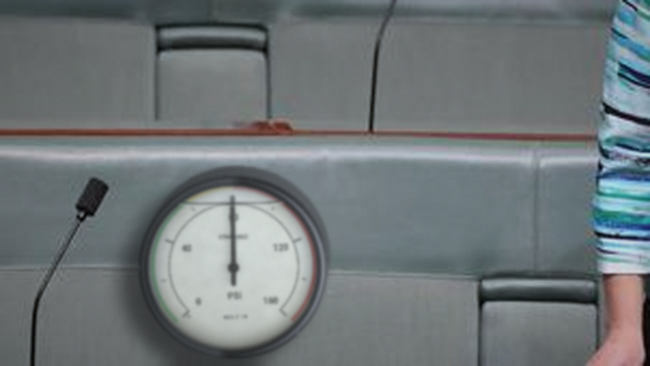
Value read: 80 psi
